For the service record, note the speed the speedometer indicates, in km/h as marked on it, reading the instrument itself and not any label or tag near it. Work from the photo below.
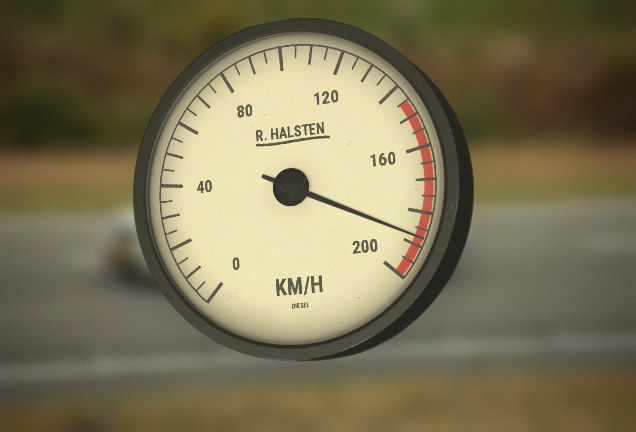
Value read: 187.5 km/h
